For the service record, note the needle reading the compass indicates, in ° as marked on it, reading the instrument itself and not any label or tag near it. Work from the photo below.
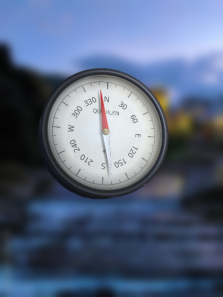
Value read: 350 °
